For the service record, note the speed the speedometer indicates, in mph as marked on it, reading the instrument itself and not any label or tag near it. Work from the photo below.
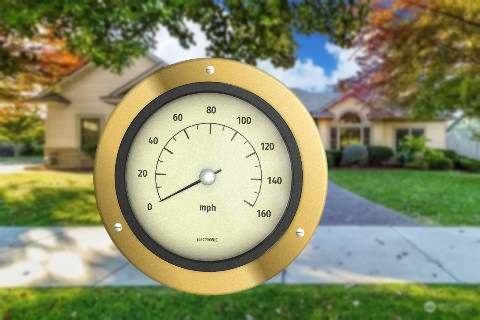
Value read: 0 mph
